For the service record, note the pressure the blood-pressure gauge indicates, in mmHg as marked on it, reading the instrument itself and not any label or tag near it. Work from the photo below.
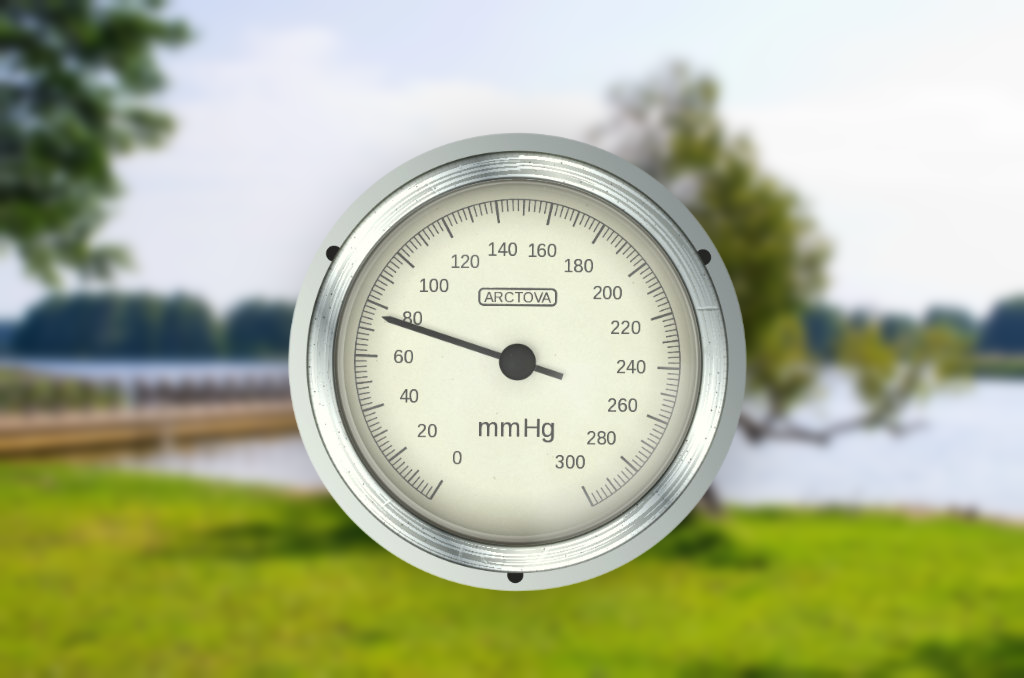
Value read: 76 mmHg
